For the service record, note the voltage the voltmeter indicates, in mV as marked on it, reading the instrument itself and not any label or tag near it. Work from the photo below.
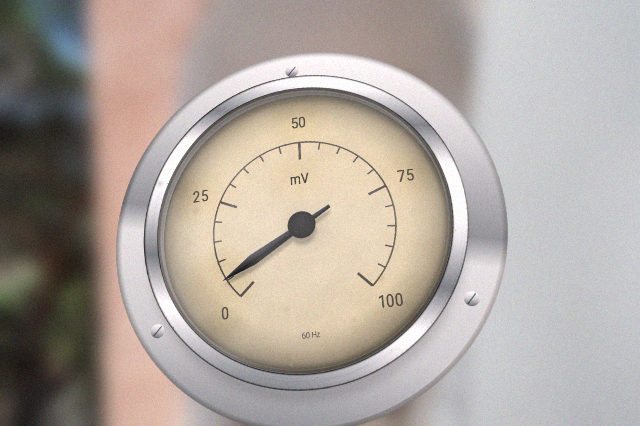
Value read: 5 mV
